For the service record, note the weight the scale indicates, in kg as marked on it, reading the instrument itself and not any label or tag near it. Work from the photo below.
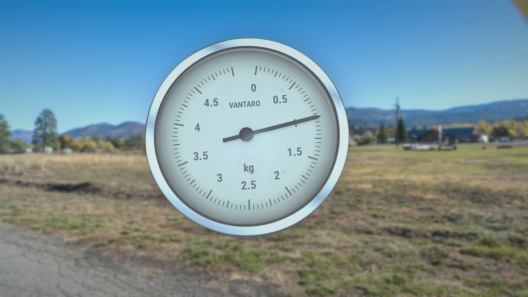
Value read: 1 kg
